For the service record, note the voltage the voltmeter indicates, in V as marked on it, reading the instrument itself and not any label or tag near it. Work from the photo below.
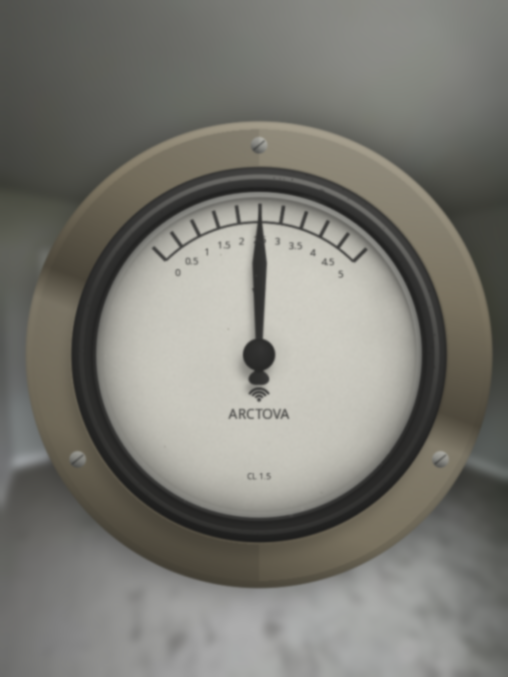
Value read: 2.5 V
